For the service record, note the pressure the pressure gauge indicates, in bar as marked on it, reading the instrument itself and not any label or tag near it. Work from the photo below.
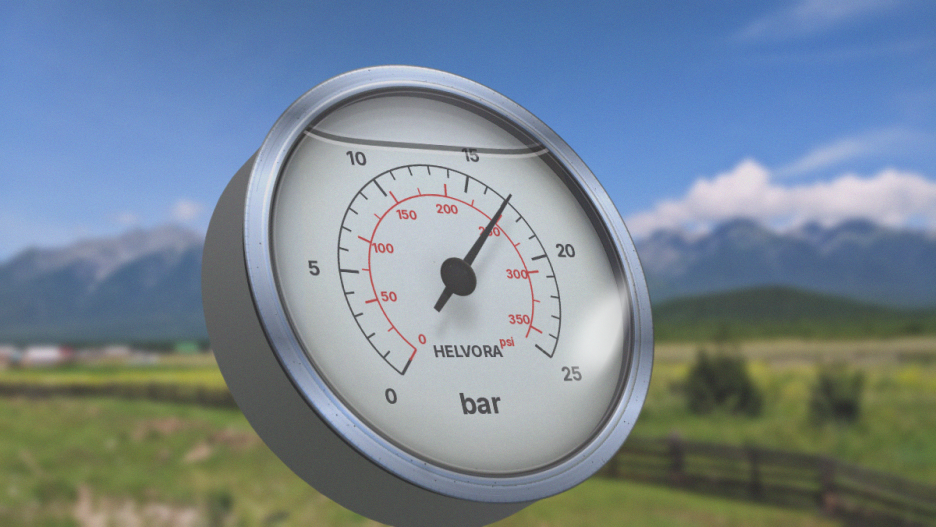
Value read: 17 bar
